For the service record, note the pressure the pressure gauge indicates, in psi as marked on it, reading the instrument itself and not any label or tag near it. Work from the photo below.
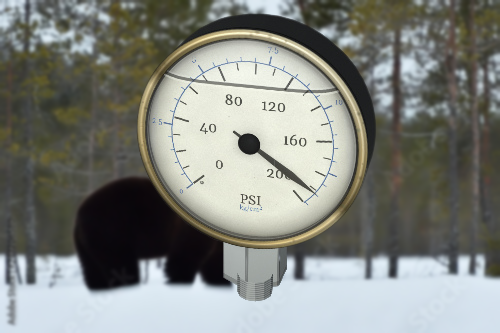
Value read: 190 psi
